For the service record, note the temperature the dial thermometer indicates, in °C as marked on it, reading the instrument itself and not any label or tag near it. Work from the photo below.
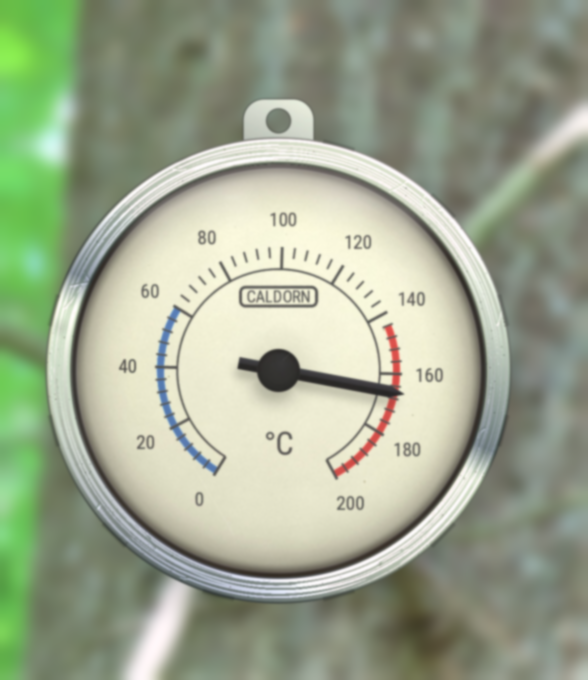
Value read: 166 °C
